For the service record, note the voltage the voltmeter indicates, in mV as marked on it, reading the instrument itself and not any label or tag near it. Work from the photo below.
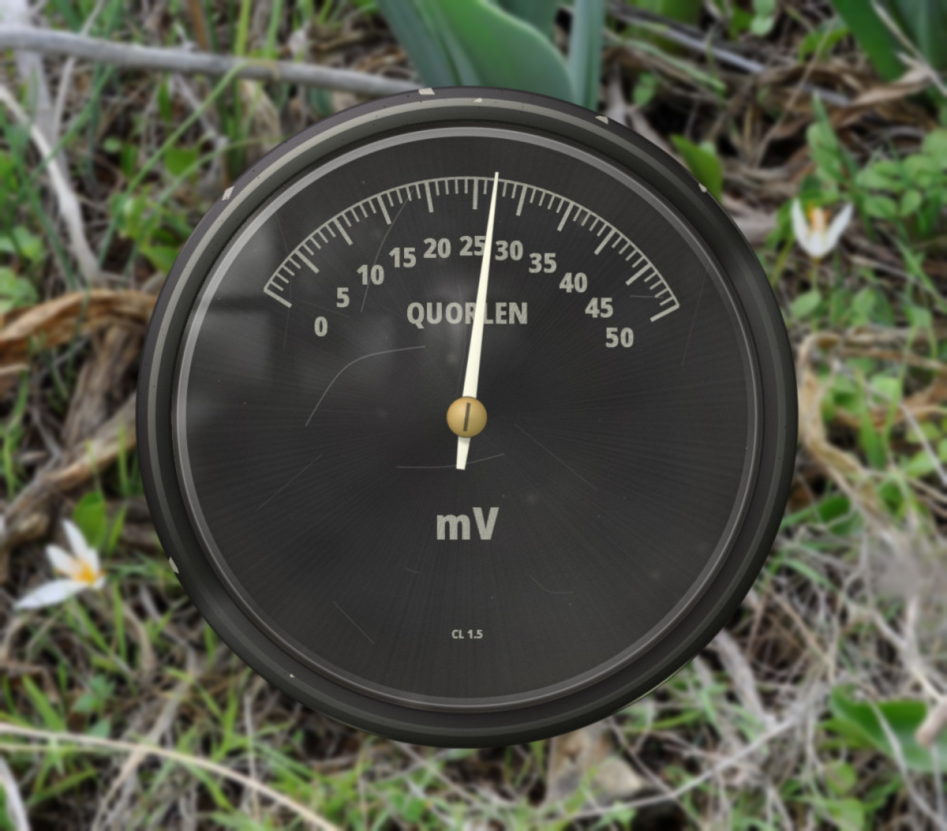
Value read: 27 mV
